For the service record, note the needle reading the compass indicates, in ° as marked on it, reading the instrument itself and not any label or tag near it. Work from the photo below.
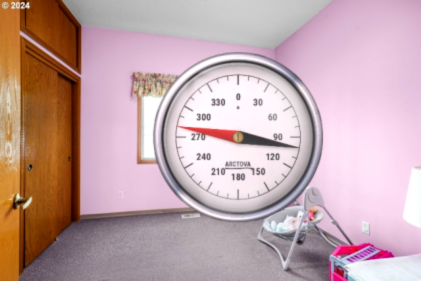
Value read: 280 °
